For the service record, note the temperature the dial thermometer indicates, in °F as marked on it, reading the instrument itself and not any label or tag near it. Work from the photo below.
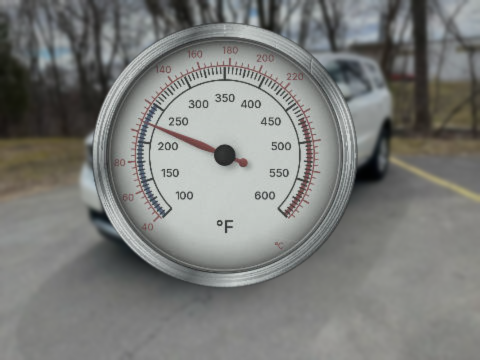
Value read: 225 °F
